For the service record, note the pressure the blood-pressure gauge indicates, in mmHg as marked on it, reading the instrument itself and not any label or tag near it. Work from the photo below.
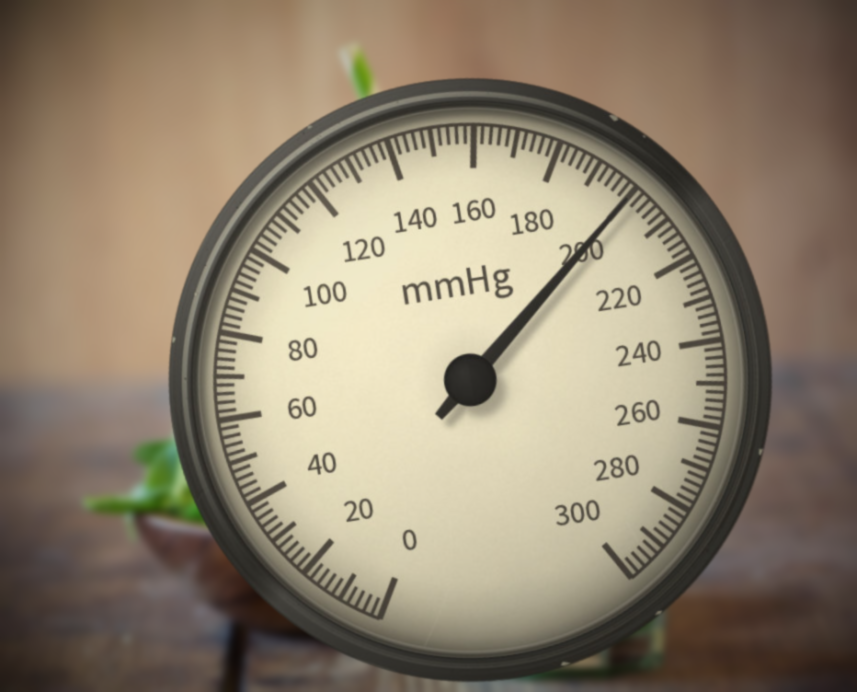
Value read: 200 mmHg
